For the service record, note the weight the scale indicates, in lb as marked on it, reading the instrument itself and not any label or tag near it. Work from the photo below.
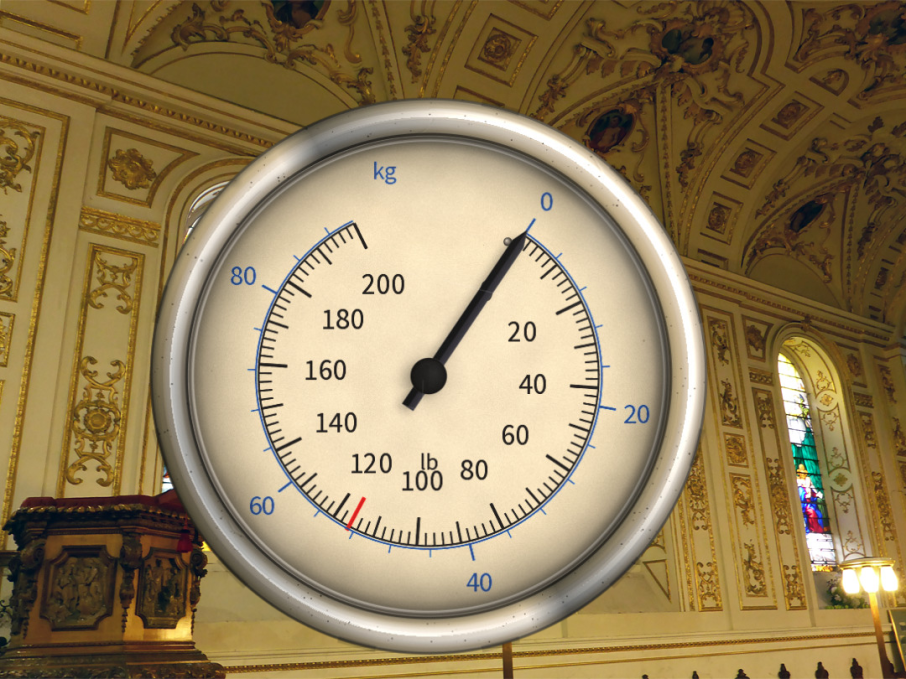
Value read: 0 lb
